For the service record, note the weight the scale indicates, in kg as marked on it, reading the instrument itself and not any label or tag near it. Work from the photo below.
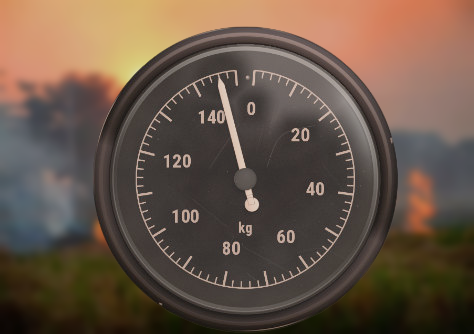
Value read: 146 kg
